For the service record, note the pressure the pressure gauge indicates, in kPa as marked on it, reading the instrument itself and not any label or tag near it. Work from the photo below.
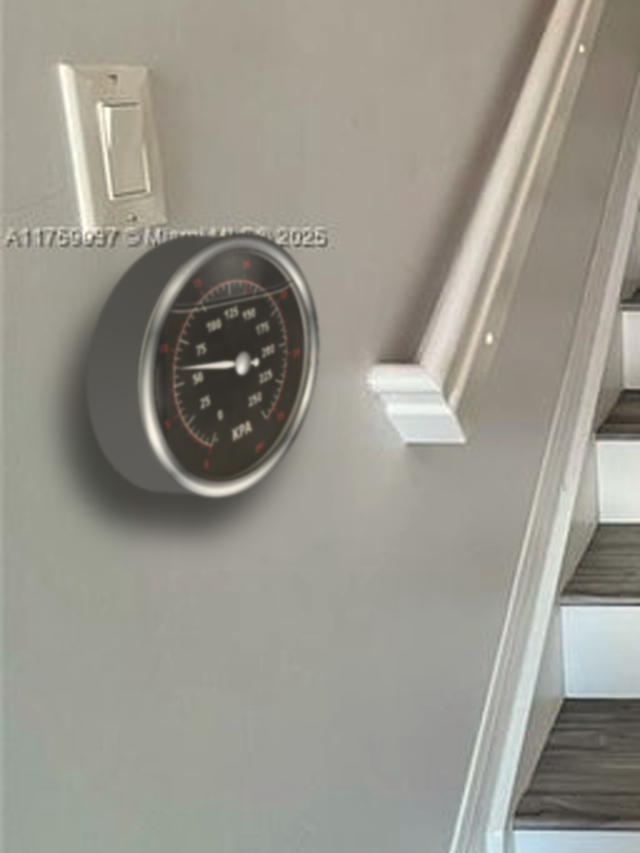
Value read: 60 kPa
